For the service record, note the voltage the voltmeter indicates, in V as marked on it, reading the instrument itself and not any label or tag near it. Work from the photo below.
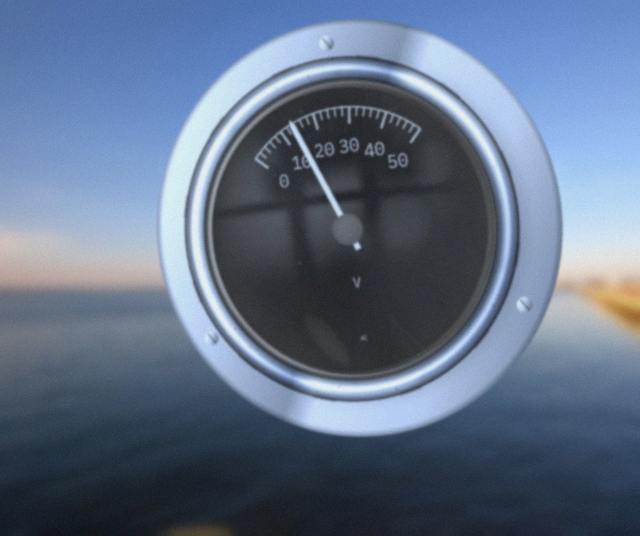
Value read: 14 V
